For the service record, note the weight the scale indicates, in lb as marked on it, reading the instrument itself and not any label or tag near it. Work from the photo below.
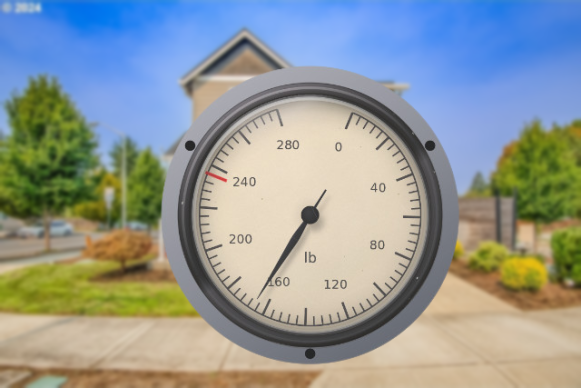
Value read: 166 lb
